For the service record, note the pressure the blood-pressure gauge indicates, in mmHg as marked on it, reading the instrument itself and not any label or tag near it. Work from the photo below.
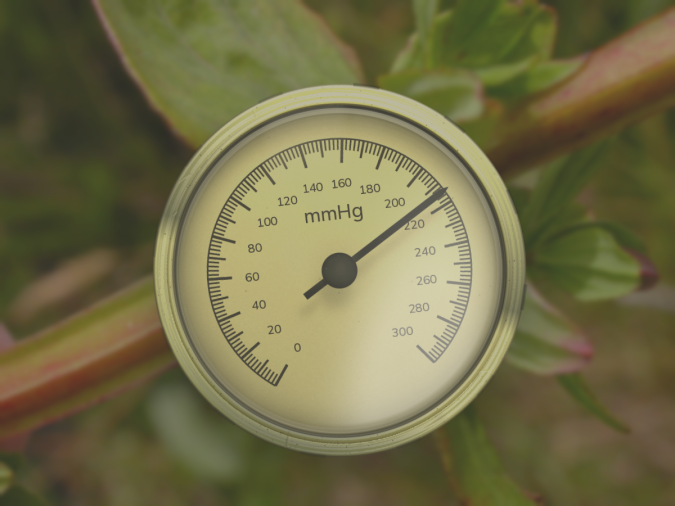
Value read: 214 mmHg
